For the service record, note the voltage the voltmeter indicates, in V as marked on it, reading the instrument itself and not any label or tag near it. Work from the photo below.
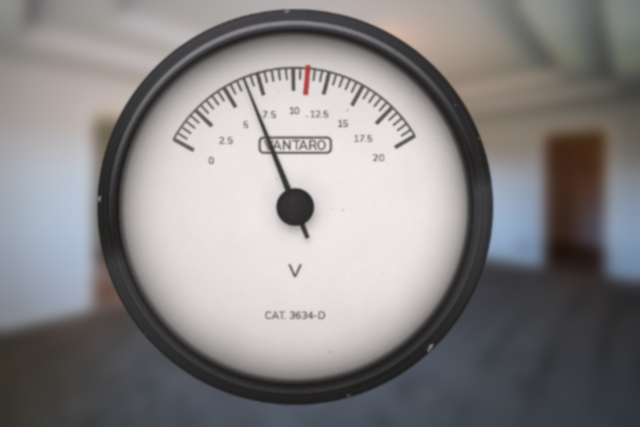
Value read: 6.5 V
